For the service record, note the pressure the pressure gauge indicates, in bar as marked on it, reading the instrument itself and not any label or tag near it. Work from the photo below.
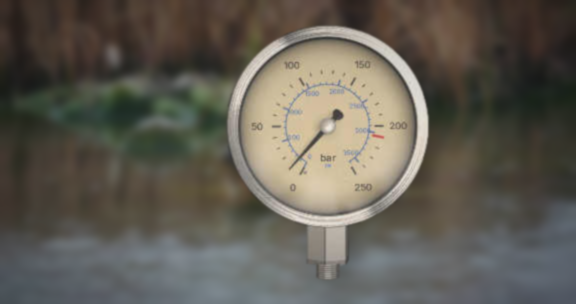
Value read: 10 bar
